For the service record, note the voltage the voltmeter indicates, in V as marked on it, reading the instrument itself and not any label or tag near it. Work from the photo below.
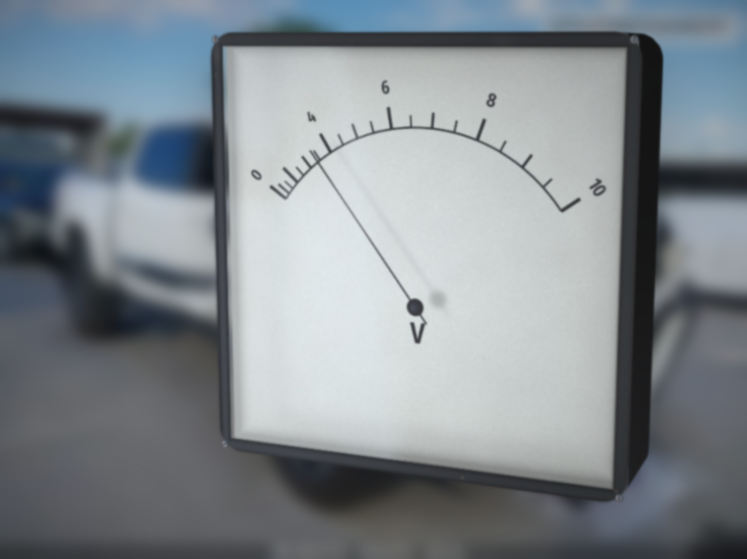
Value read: 3.5 V
